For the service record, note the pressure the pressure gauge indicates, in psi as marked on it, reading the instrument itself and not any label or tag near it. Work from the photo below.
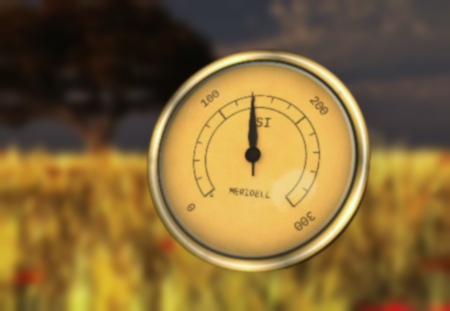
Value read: 140 psi
